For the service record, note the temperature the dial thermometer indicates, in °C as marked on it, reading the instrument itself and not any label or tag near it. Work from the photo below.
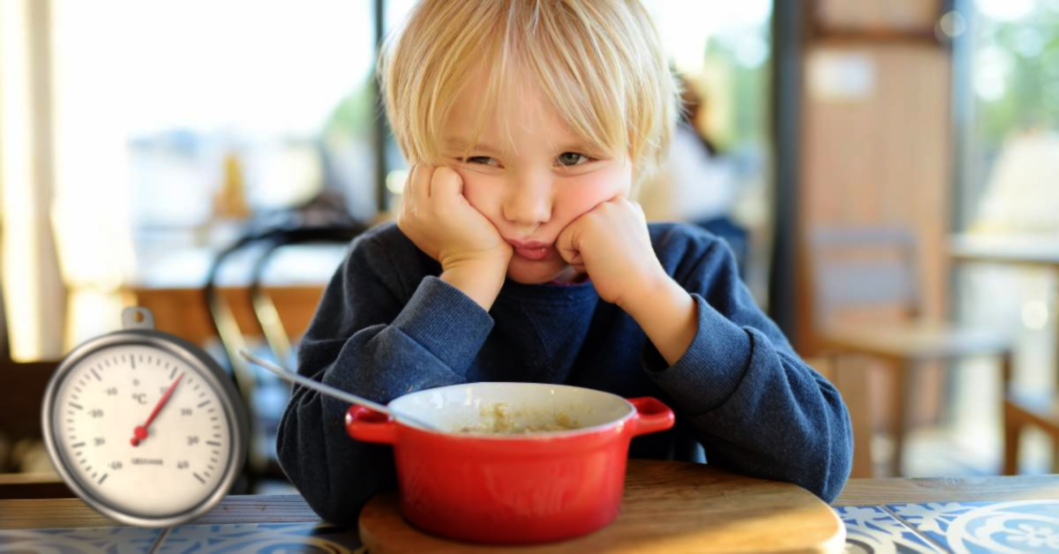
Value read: 12 °C
